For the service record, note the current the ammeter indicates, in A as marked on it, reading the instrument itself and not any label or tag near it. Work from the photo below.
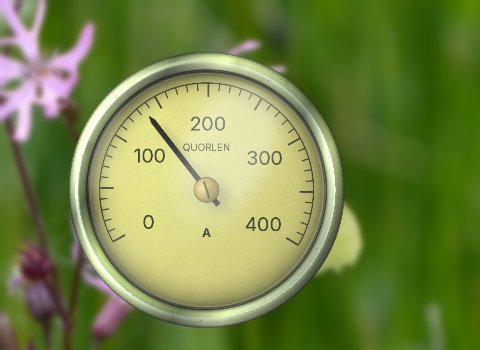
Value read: 135 A
